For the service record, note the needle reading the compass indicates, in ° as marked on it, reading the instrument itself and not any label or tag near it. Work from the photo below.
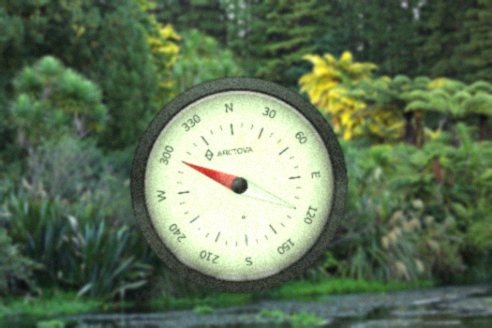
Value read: 300 °
